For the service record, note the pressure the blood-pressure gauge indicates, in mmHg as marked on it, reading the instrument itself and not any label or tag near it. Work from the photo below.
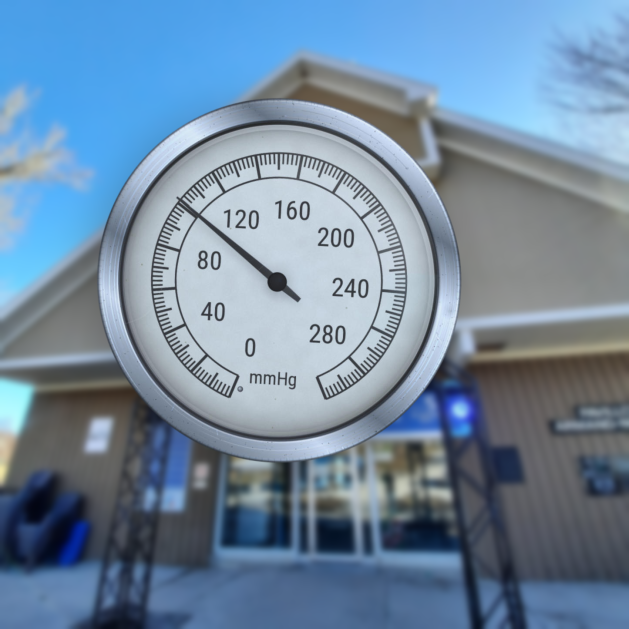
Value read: 102 mmHg
